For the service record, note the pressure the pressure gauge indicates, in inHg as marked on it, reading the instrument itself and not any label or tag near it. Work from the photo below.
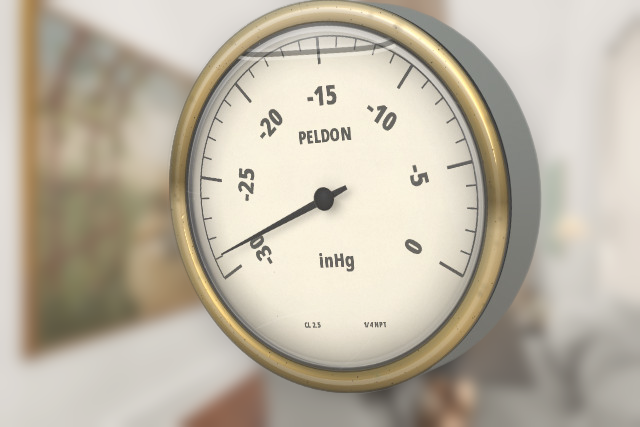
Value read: -29 inHg
